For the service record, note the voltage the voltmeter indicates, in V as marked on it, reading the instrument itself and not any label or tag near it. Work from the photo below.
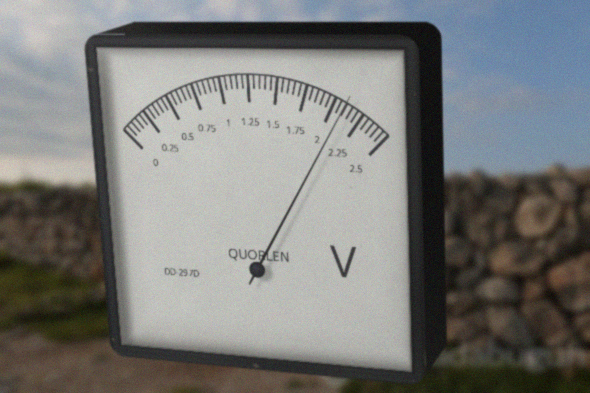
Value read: 2.1 V
